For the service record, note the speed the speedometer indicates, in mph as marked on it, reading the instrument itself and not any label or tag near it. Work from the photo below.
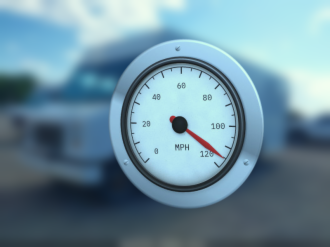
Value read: 115 mph
